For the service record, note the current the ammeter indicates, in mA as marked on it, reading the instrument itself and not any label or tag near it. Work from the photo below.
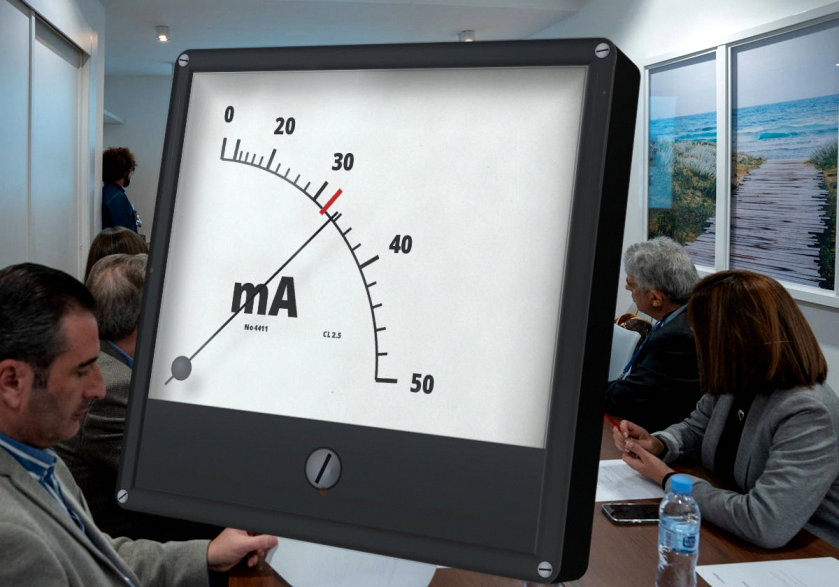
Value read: 34 mA
